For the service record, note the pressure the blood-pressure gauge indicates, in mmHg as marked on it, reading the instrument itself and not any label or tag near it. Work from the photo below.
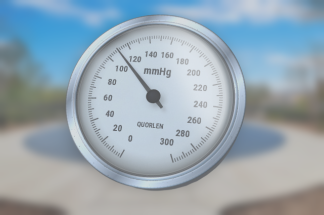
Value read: 110 mmHg
